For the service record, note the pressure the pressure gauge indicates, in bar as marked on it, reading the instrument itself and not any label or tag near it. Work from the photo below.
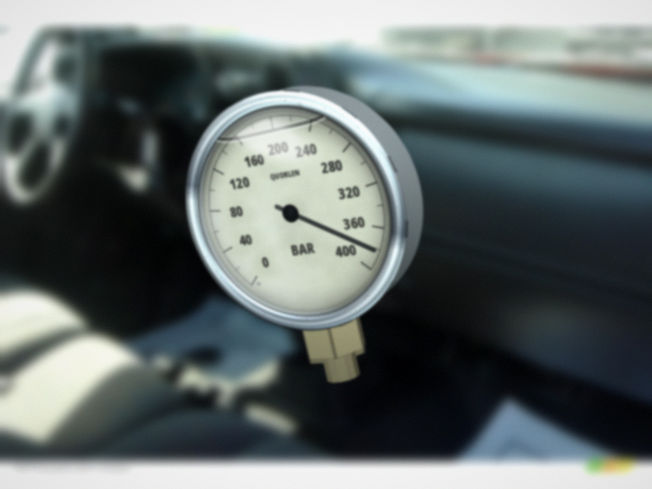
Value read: 380 bar
